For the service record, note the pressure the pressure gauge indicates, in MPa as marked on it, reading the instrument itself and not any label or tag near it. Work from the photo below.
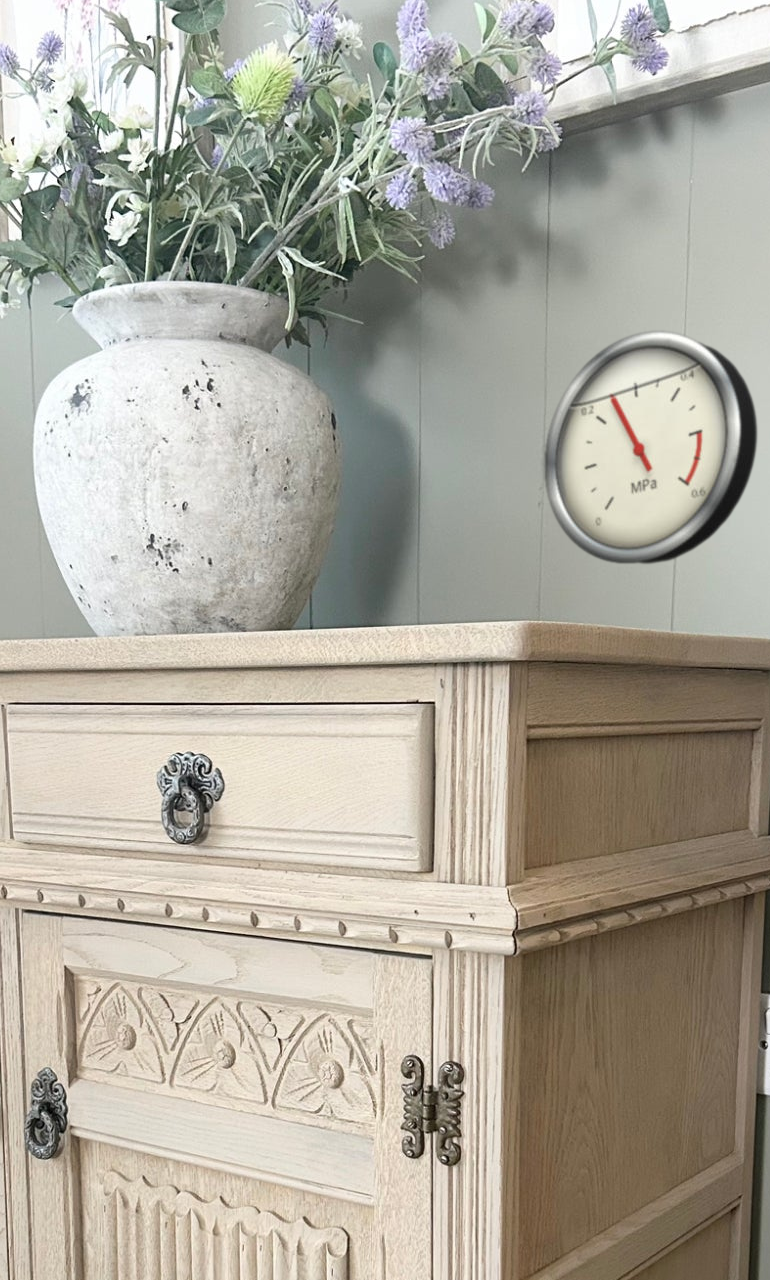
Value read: 0.25 MPa
